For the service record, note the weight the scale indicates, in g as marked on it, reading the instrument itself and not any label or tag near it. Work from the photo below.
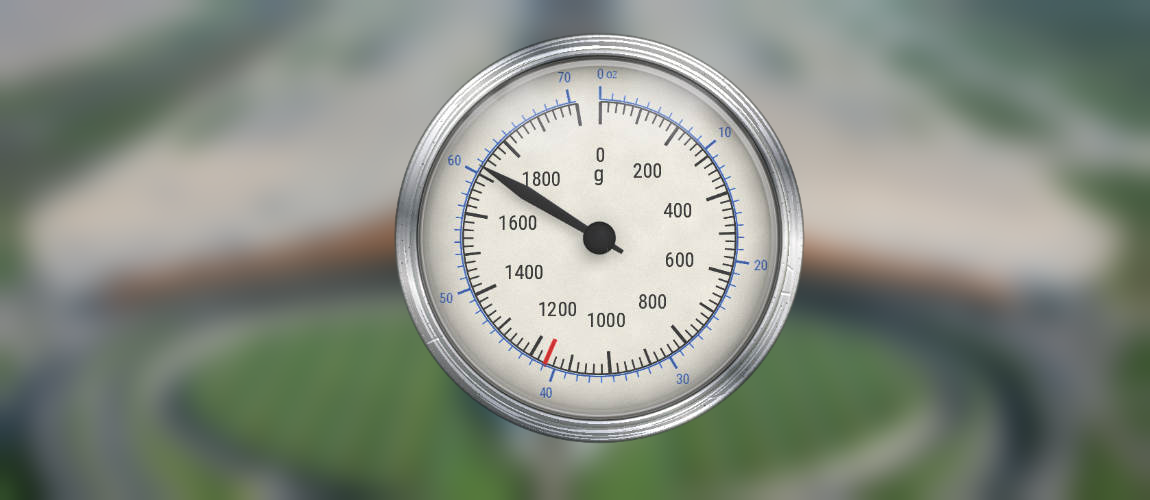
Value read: 1720 g
